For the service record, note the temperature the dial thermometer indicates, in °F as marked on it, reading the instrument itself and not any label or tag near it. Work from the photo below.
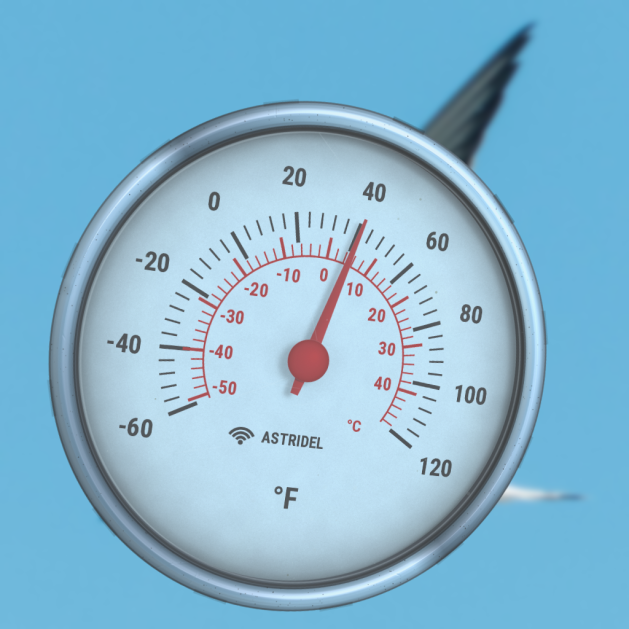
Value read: 40 °F
